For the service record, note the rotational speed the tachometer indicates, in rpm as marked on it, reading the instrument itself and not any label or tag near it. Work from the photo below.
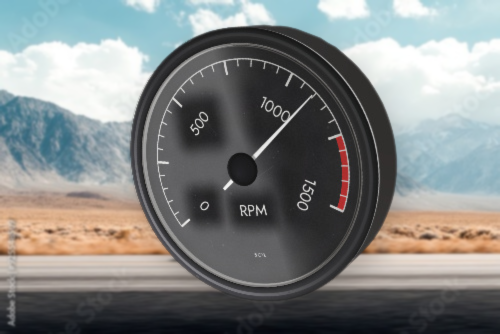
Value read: 1100 rpm
